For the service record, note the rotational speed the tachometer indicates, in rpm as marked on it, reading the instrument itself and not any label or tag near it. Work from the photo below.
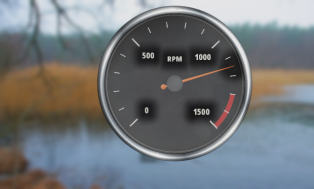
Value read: 1150 rpm
